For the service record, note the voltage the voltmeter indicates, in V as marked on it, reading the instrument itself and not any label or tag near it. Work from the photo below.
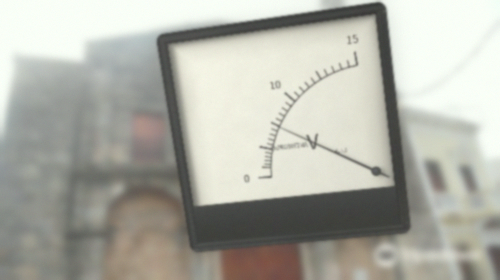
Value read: 7.5 V
